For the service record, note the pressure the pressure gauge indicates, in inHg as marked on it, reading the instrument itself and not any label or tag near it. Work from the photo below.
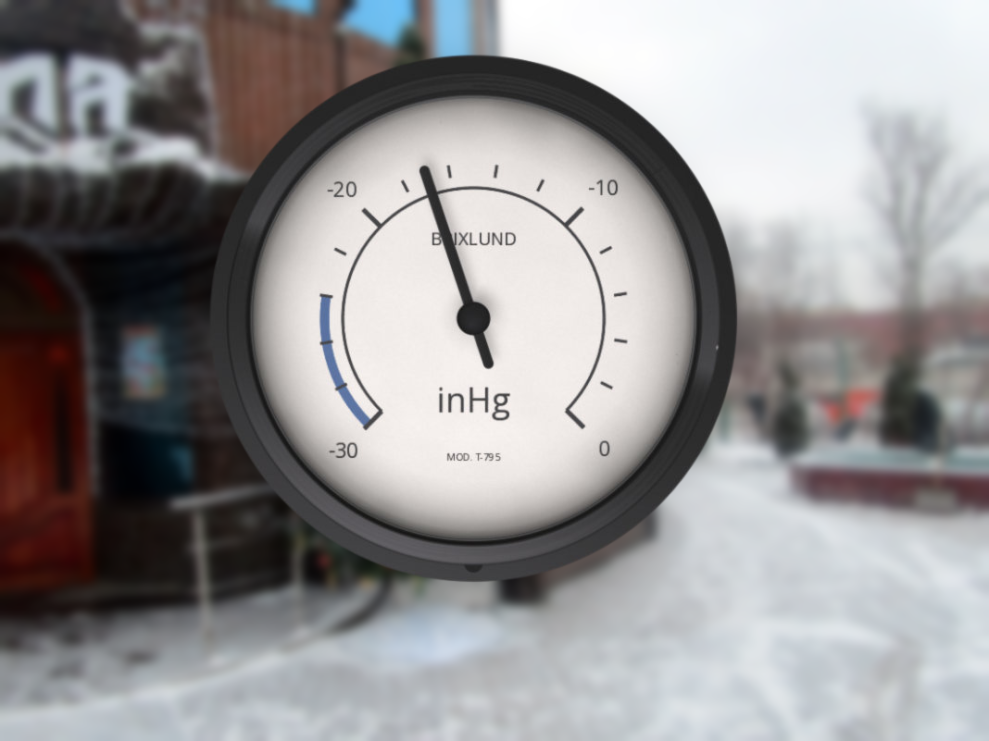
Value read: -17 inHg
